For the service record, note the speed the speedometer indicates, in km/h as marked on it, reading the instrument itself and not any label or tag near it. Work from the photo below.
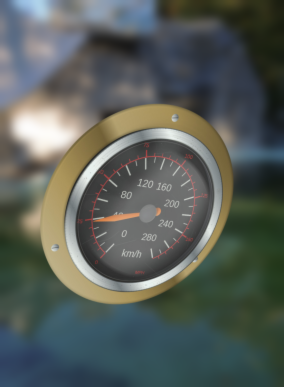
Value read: 40 km/h
